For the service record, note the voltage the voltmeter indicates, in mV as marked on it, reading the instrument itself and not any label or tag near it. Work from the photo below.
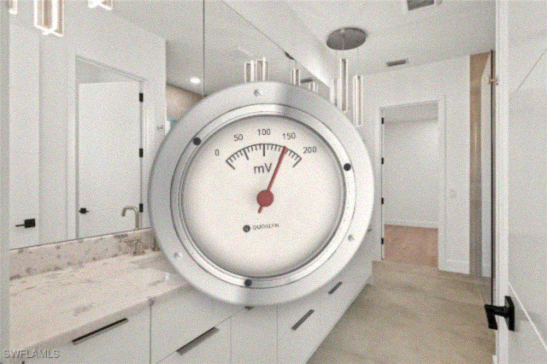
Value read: 150 mV
